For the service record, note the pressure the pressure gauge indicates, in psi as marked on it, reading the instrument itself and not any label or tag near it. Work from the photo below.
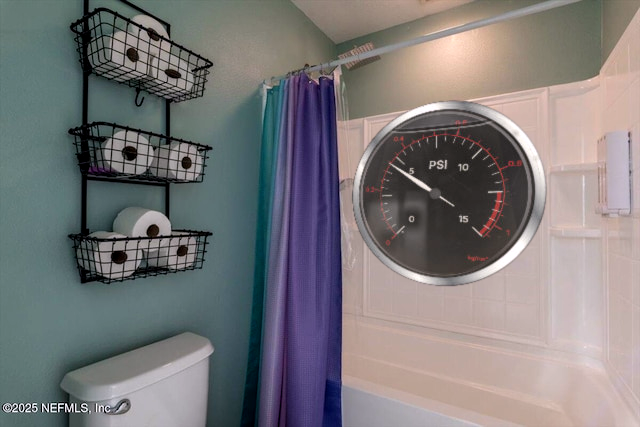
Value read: 4.5 psi
